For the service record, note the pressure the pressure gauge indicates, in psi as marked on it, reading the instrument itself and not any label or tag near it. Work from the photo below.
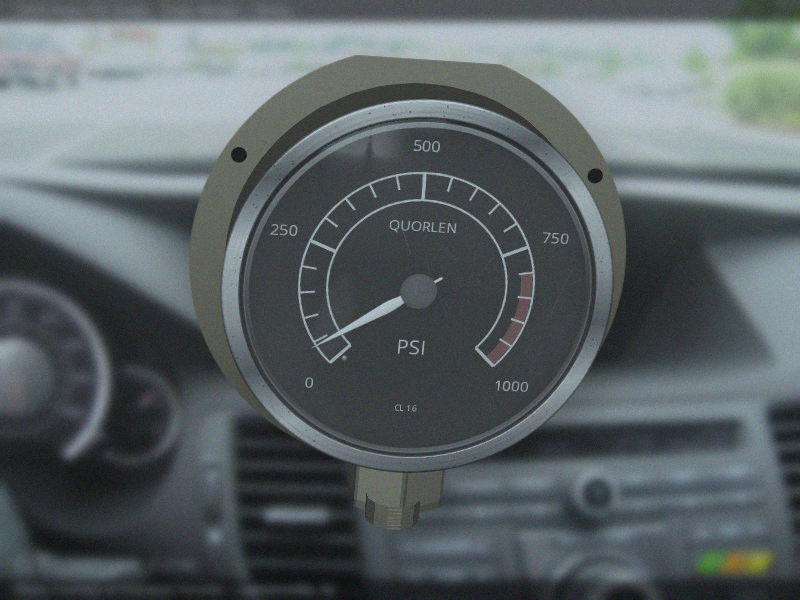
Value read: 50 psi
